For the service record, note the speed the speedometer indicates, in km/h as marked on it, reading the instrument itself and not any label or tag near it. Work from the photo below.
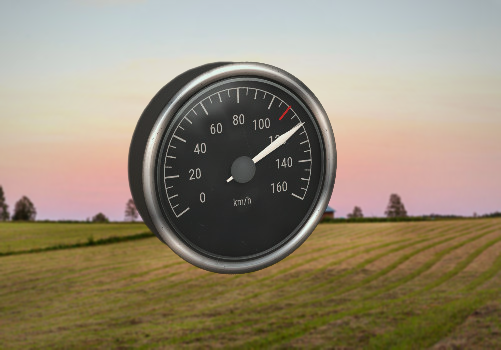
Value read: 120 km/h
